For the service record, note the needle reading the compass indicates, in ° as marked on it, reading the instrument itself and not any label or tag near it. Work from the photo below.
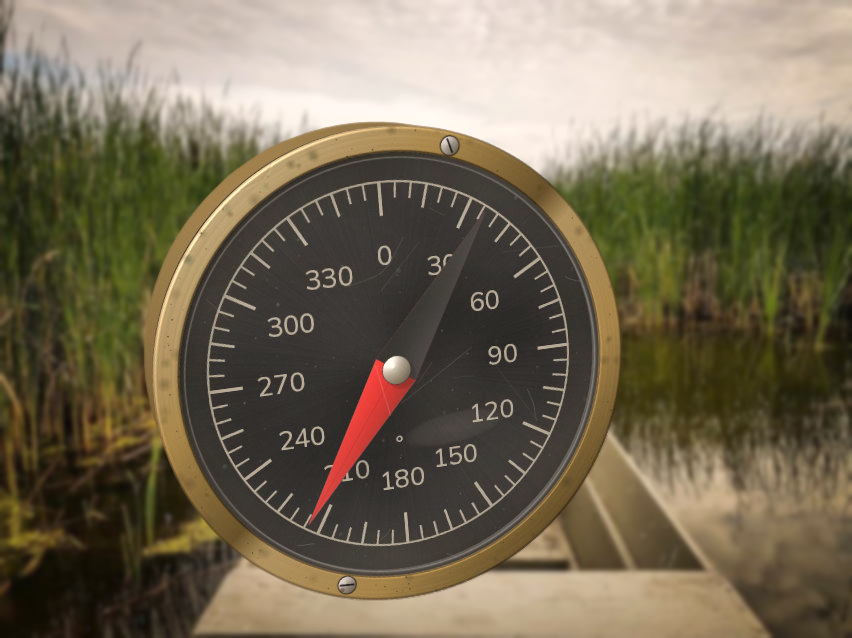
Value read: 215 °
